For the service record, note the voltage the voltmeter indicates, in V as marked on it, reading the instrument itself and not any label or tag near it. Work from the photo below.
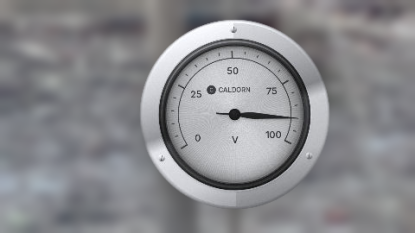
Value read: 90 V
